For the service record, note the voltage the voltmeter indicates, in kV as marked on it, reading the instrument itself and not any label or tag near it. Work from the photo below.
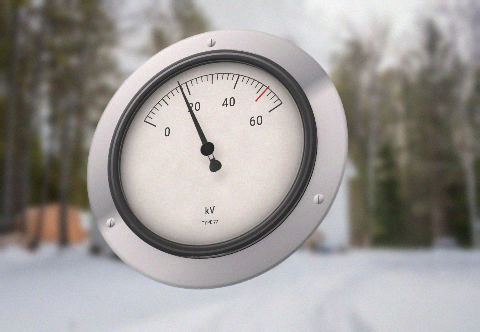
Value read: 18 kV
